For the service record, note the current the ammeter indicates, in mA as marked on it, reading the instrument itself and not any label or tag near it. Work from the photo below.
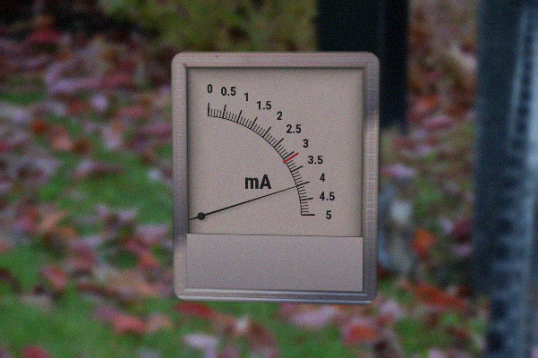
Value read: 4 mA
